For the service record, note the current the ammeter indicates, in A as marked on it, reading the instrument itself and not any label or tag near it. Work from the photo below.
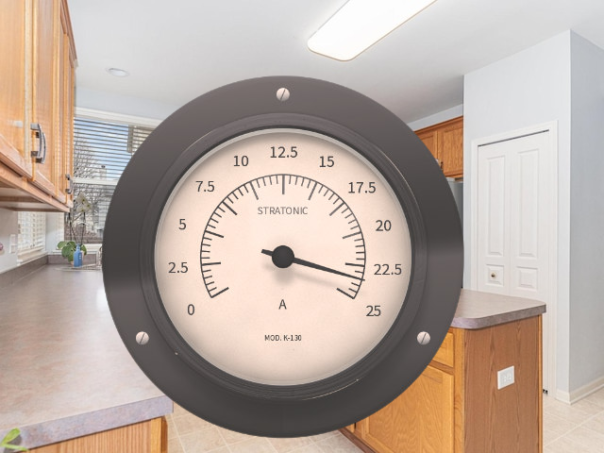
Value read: 23.5 A
